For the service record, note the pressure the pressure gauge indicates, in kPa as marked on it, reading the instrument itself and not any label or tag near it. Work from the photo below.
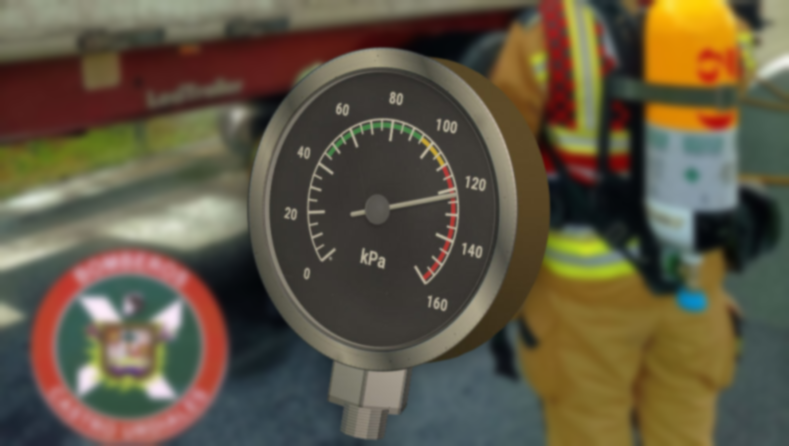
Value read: 122.5 kPa
